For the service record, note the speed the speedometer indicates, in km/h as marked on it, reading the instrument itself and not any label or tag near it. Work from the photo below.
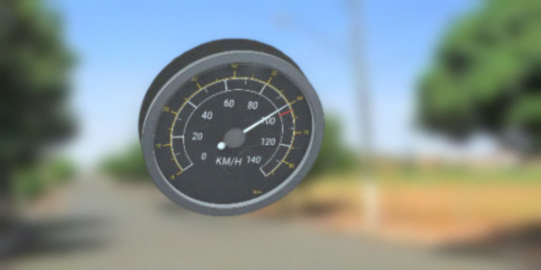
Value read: 95 km/h
